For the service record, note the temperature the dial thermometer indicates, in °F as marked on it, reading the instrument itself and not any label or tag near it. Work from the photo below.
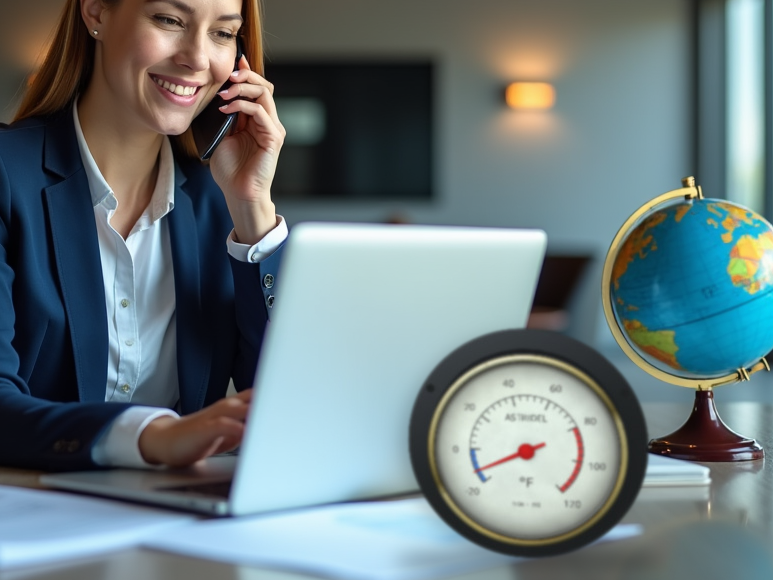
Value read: -12 °F
